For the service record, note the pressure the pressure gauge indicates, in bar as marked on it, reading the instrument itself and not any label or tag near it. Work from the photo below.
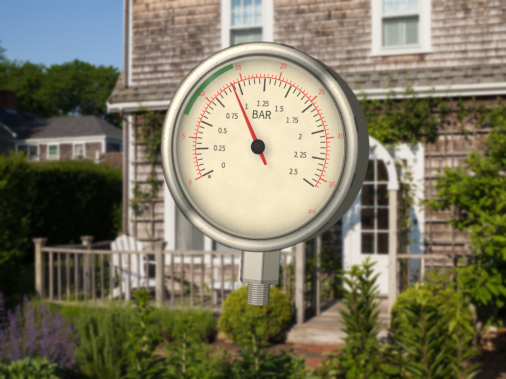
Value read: 0.95 bar
